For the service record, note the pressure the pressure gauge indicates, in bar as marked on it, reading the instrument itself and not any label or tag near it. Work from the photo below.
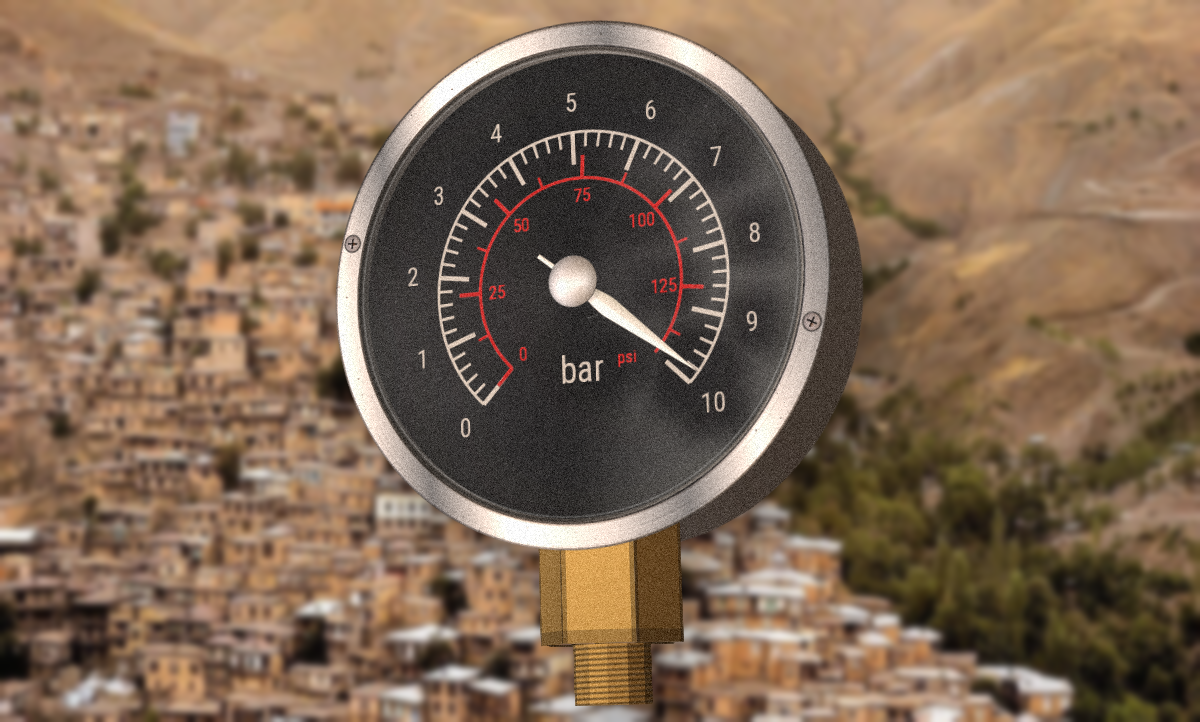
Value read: 9.8 bar
